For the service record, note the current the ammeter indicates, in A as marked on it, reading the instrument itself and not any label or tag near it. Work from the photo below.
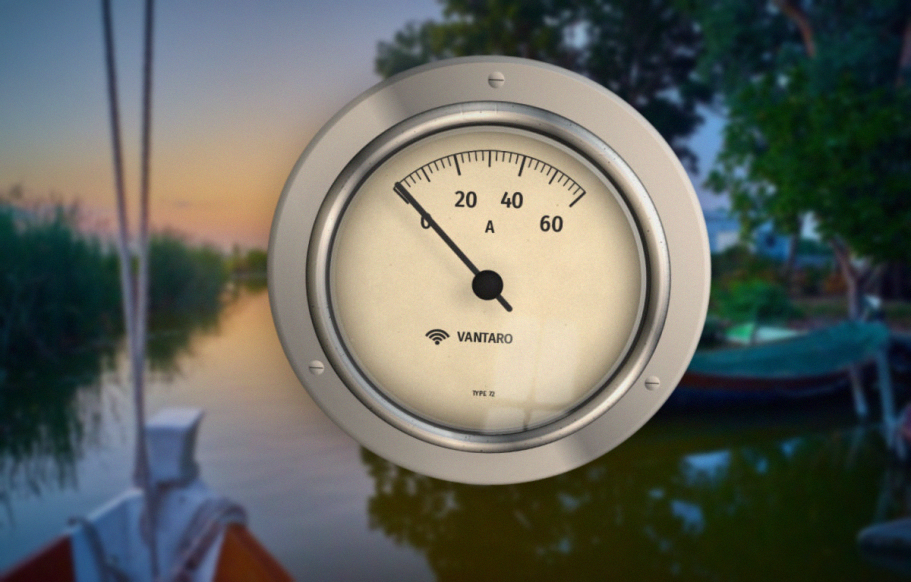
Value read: 2 A
